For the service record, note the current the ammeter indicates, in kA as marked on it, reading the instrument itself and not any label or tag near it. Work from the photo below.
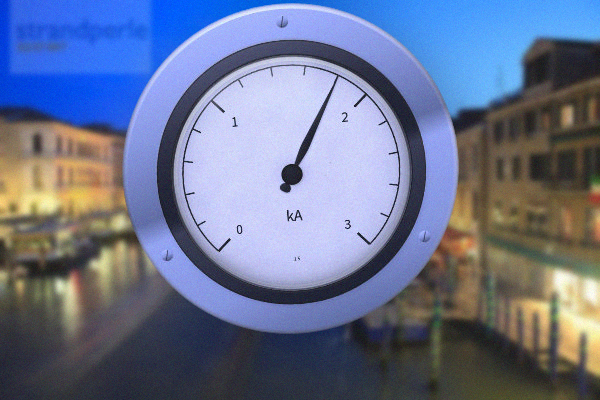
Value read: 1.8 kA
